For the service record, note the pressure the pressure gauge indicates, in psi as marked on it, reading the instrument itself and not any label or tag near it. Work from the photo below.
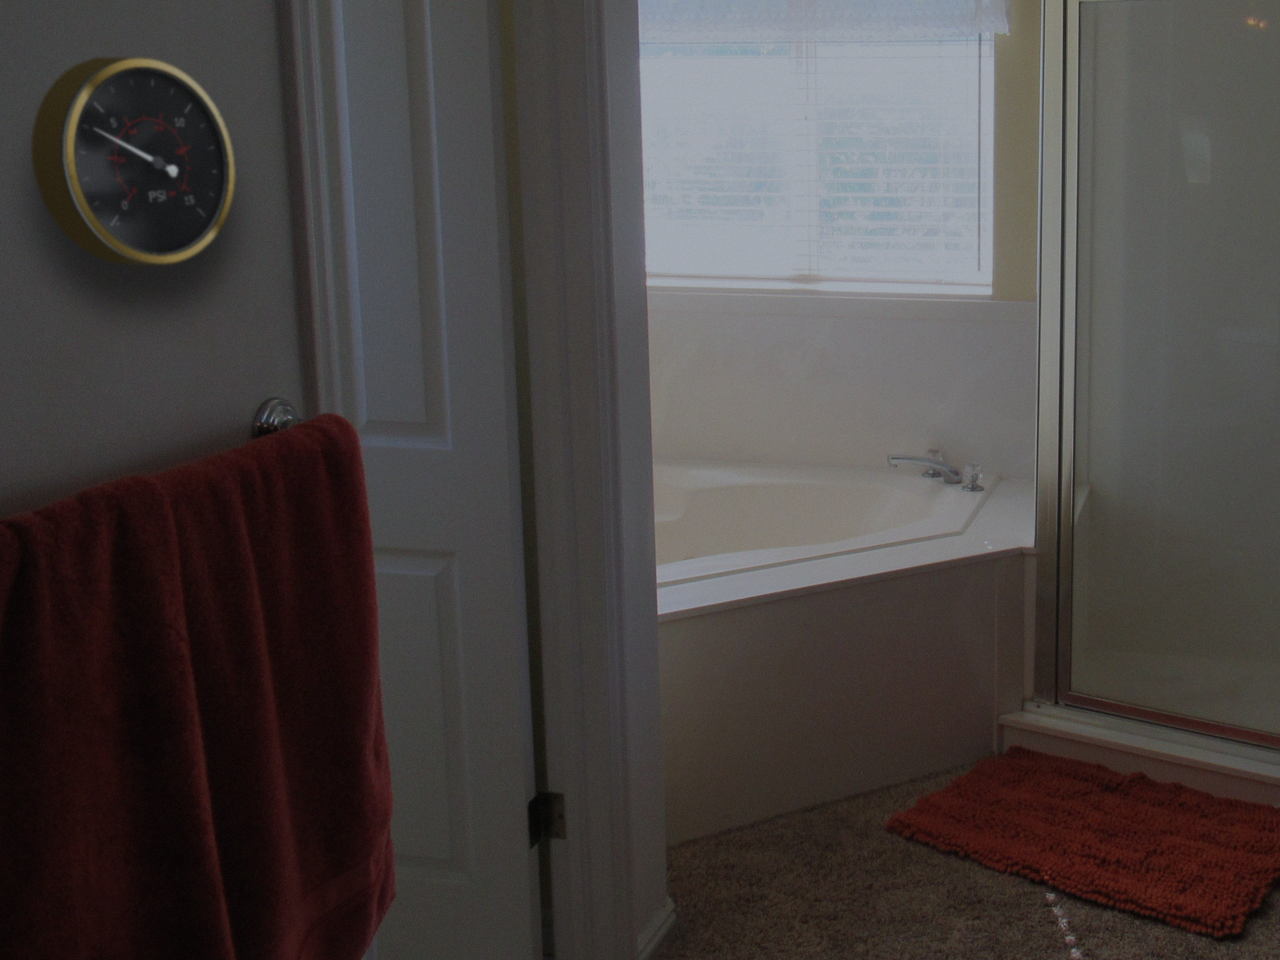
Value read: 4 psi
